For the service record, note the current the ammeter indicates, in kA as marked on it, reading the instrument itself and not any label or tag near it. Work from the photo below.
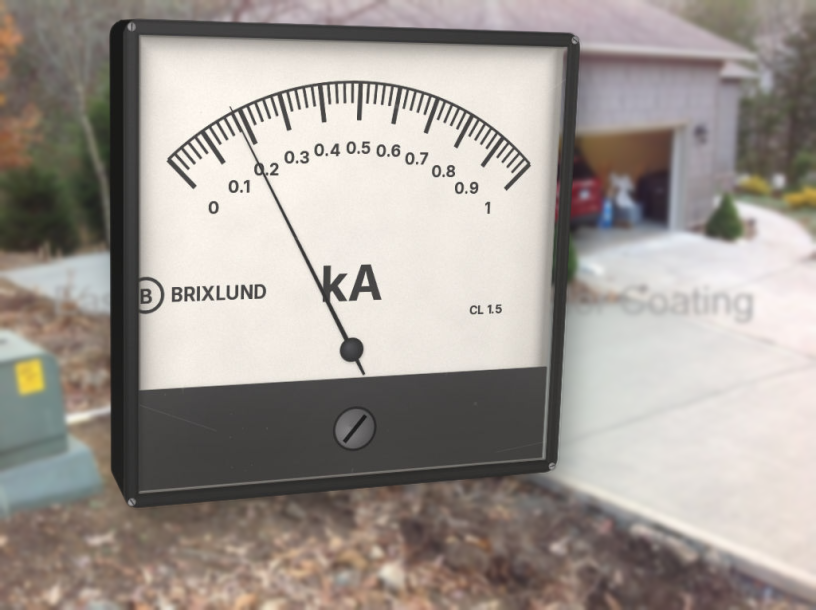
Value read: 0.18 kA
